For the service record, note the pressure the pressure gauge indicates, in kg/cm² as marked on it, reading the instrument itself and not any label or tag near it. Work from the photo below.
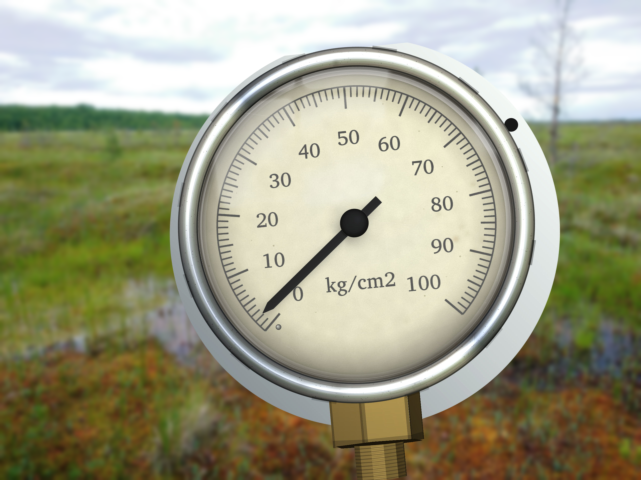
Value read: 2 kg/cm²
